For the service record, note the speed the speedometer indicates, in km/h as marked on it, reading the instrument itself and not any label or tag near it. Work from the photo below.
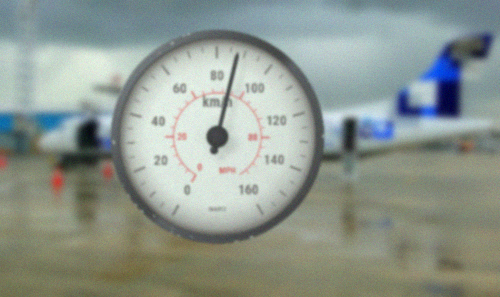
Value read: 87.5 km/h
